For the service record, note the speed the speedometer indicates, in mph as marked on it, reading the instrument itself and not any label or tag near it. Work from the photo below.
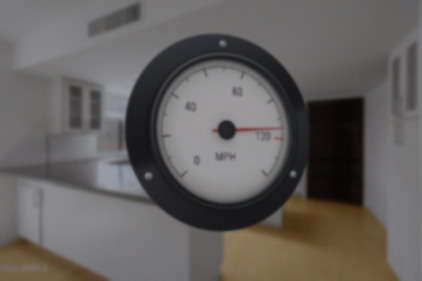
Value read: 115 mph
